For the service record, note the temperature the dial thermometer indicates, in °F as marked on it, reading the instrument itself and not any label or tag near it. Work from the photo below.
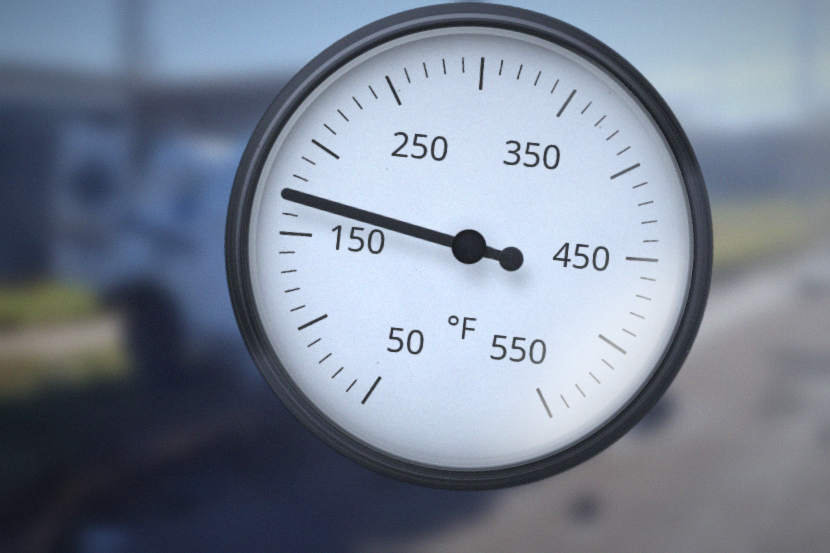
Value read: 170 °F
